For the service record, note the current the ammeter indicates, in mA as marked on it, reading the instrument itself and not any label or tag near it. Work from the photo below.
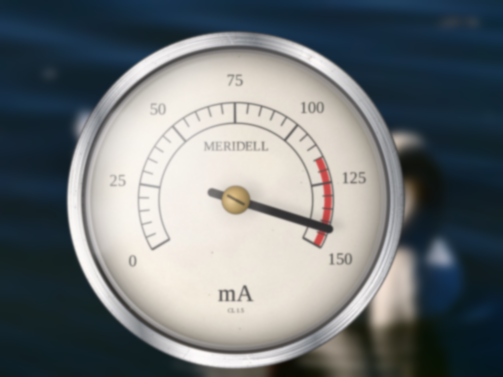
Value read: 142.5 mA
